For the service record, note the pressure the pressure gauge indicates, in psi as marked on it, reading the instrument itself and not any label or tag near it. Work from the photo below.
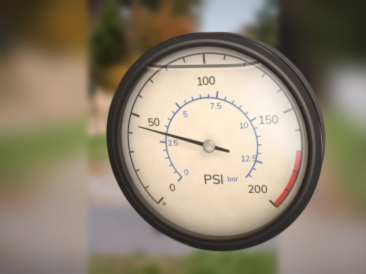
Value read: 45 psi
